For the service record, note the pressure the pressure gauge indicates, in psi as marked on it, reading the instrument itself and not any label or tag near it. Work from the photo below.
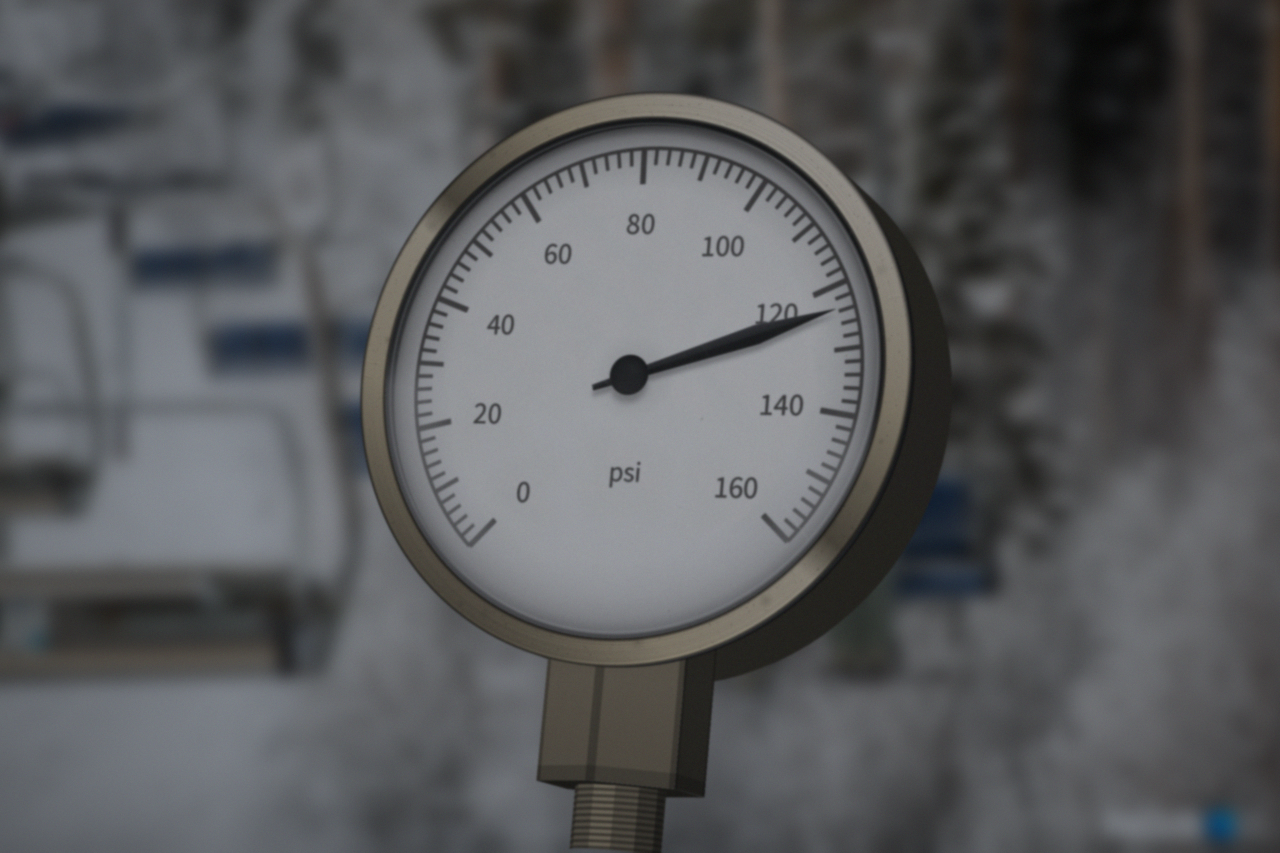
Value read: 124 psi
